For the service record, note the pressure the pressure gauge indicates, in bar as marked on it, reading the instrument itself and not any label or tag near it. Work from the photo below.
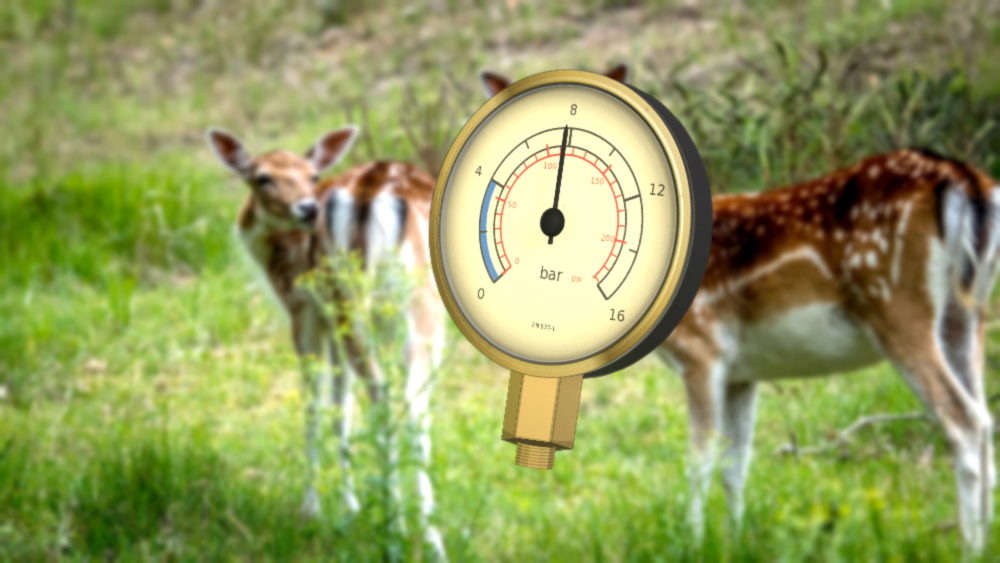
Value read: 8 bar
